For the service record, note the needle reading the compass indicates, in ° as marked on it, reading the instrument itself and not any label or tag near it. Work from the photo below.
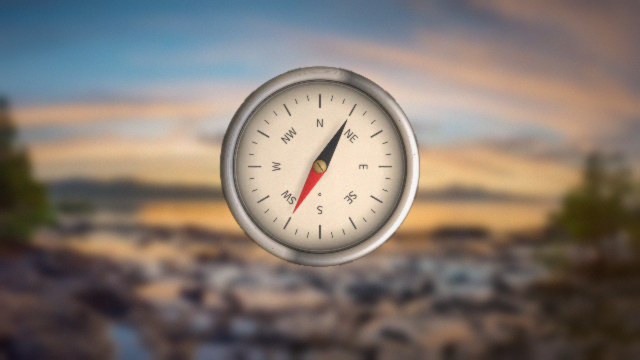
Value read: 210 °
